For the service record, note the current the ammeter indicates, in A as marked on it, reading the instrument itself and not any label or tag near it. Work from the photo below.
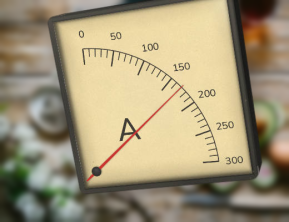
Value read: 170 A
